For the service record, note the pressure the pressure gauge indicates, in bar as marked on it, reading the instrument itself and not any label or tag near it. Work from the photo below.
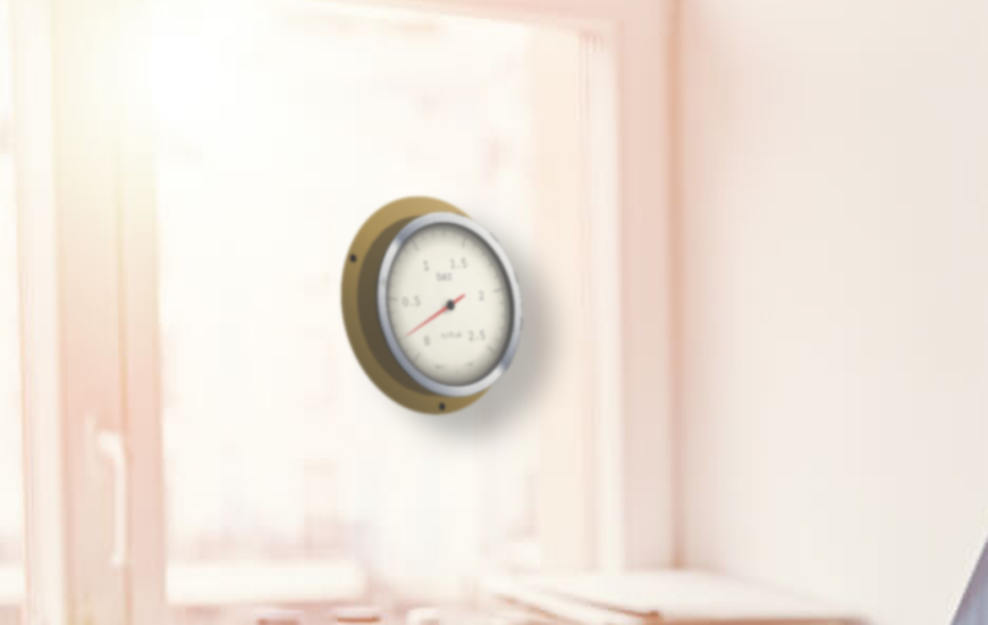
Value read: 0.2 bar
